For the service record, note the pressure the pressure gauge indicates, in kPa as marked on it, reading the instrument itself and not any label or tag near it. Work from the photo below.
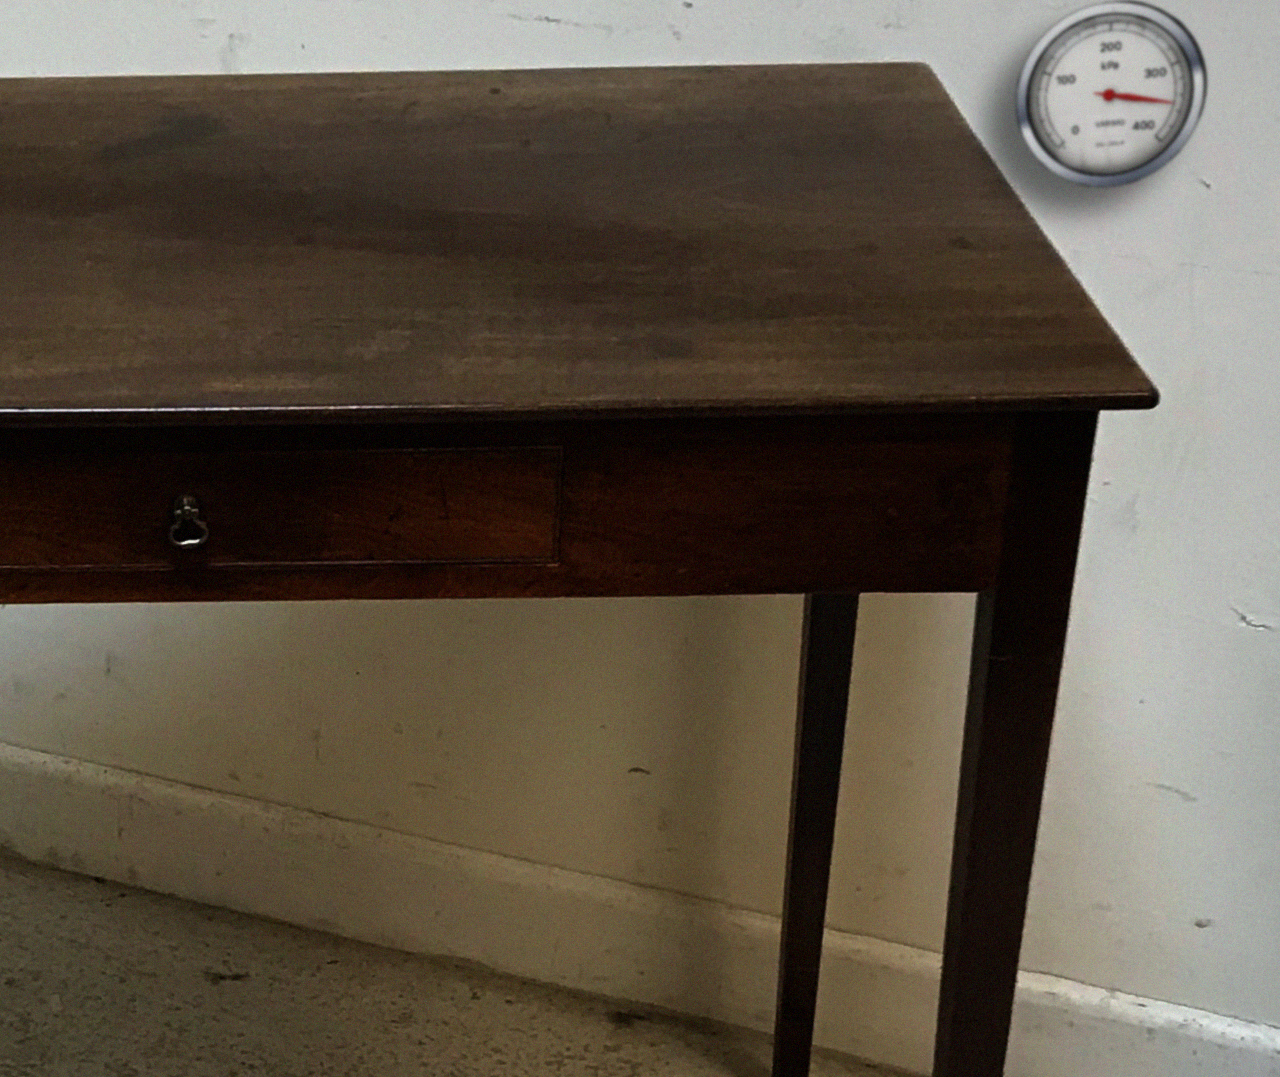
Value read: 350 kPa
